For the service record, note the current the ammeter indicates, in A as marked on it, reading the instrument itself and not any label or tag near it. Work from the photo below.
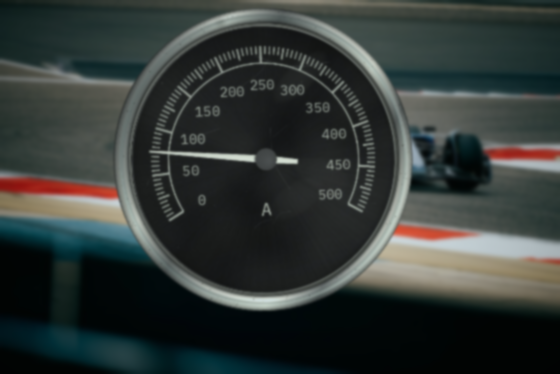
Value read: 75 A
